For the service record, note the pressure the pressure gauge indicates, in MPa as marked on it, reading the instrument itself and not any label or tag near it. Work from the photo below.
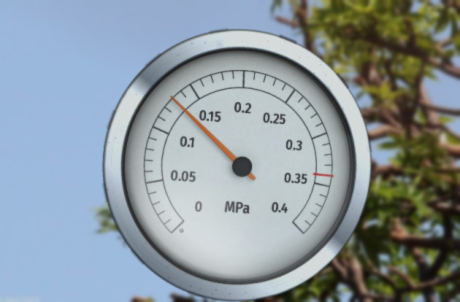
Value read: 0.13 MPa
